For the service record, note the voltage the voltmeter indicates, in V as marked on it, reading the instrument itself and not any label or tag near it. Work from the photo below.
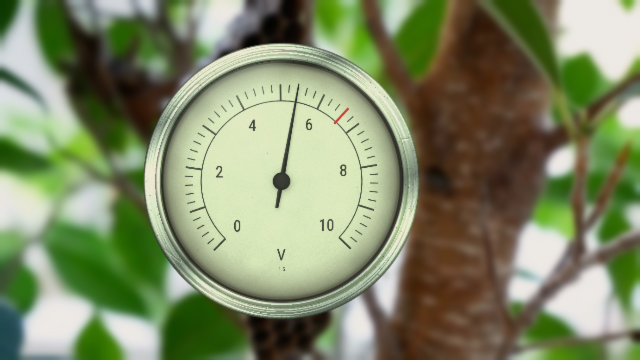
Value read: 5.4 V
